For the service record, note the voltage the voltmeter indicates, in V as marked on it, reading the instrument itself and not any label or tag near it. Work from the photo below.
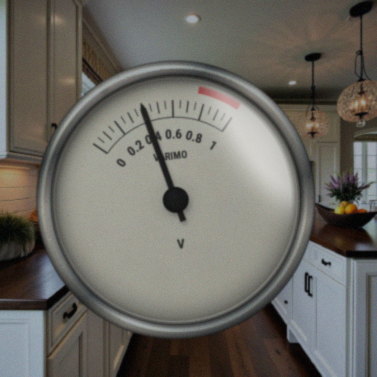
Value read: 0.4 V
